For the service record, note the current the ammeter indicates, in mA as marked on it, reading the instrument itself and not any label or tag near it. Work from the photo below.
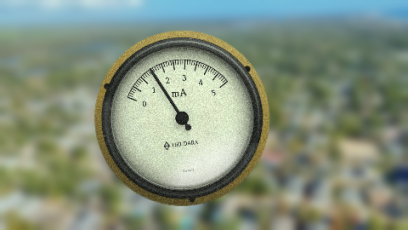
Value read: 1.5 mA
